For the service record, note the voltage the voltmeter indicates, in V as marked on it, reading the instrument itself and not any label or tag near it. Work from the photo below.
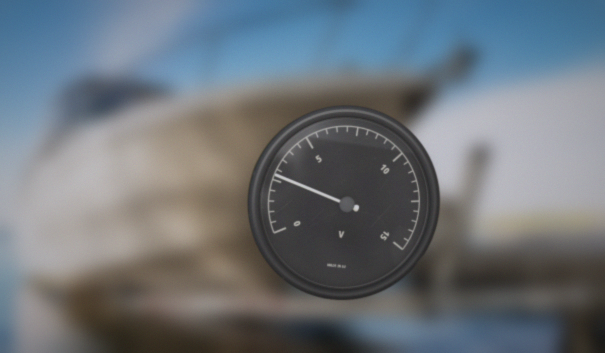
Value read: 2.75 V
